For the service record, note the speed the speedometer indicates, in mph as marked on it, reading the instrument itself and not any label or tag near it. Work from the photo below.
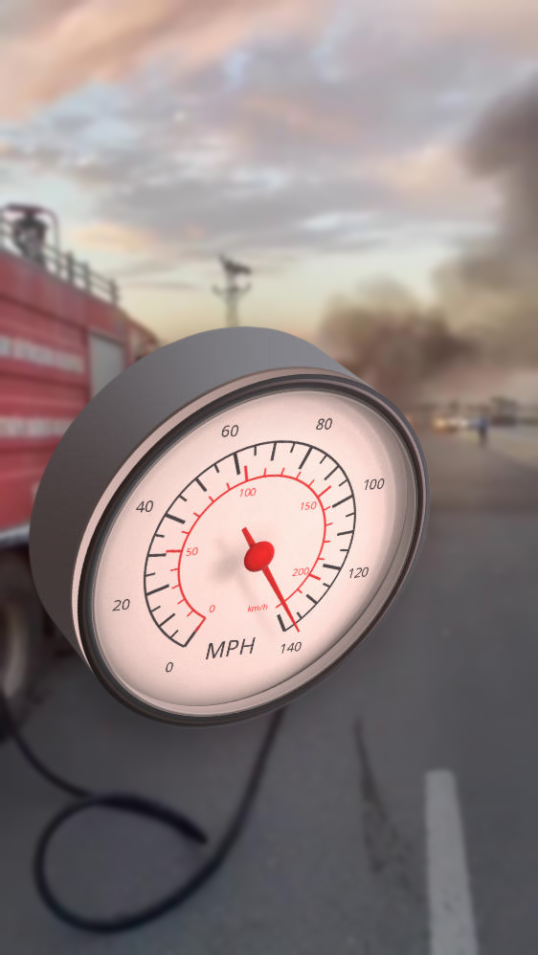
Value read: 137.5 mph
